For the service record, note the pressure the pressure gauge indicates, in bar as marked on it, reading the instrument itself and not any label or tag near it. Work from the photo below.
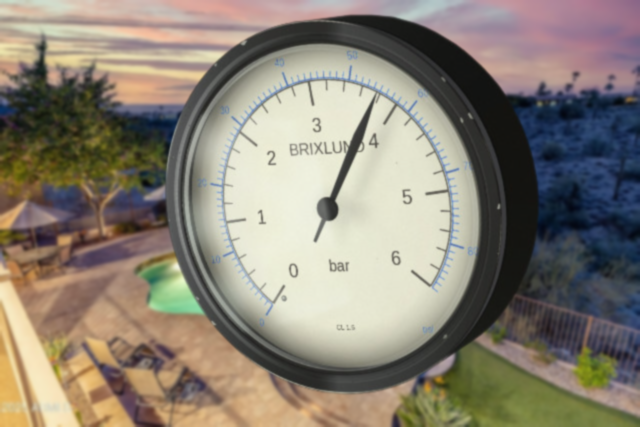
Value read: 3.8 bar
